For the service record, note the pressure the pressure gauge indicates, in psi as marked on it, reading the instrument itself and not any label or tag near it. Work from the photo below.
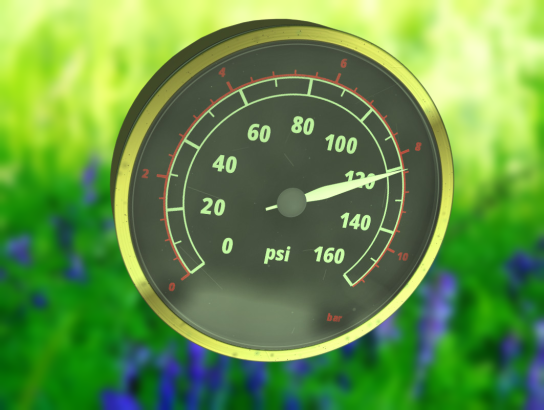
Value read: 120 psi
